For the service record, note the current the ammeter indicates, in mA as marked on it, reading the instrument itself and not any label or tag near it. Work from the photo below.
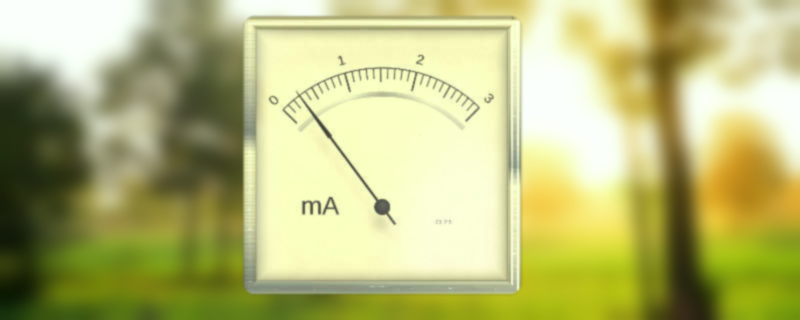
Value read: 0.3 mA
